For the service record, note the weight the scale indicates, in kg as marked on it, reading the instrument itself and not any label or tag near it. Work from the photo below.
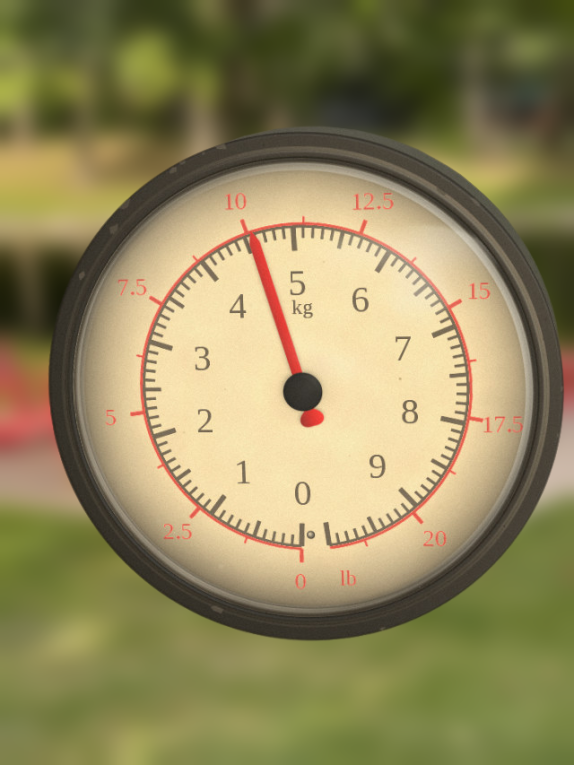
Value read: 4.6 kg
